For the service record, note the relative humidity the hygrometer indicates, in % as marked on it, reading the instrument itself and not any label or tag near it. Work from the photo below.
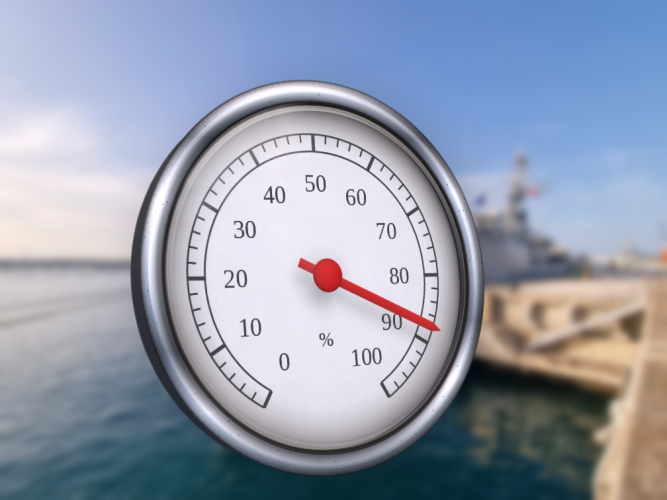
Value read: 88 %
